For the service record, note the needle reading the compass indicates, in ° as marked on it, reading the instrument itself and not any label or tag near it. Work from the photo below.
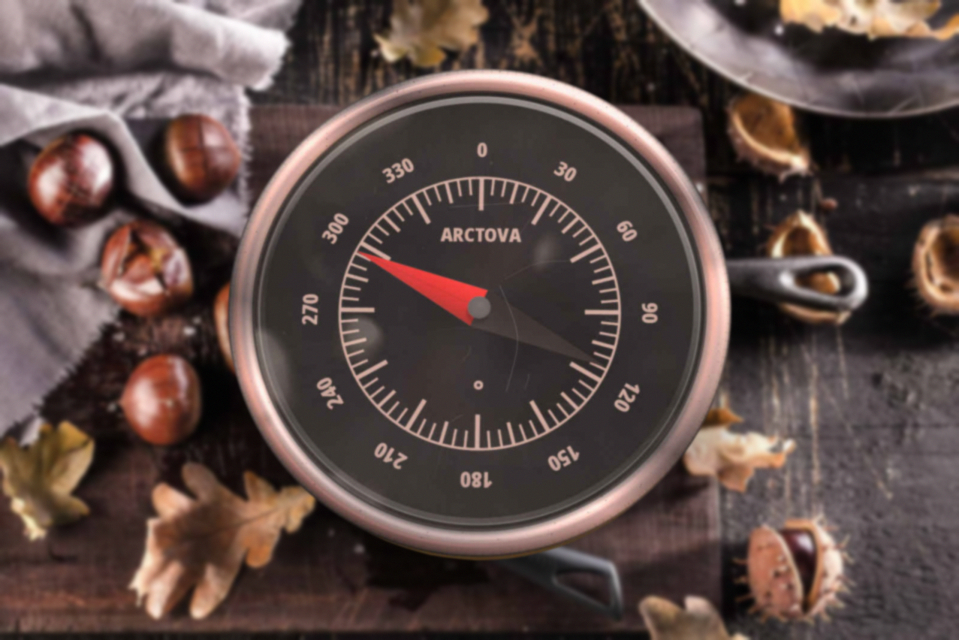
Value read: 295 °
